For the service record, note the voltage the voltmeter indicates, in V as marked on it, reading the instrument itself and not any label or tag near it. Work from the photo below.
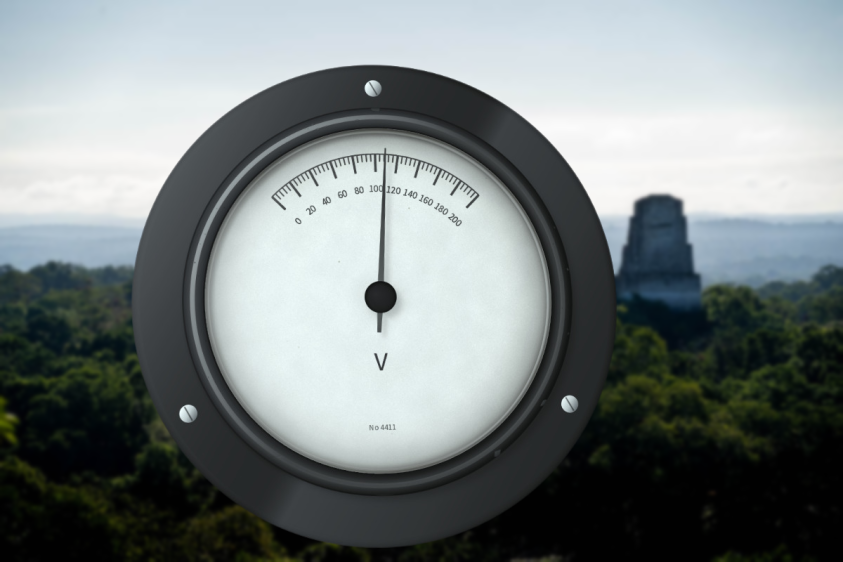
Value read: 108 V
